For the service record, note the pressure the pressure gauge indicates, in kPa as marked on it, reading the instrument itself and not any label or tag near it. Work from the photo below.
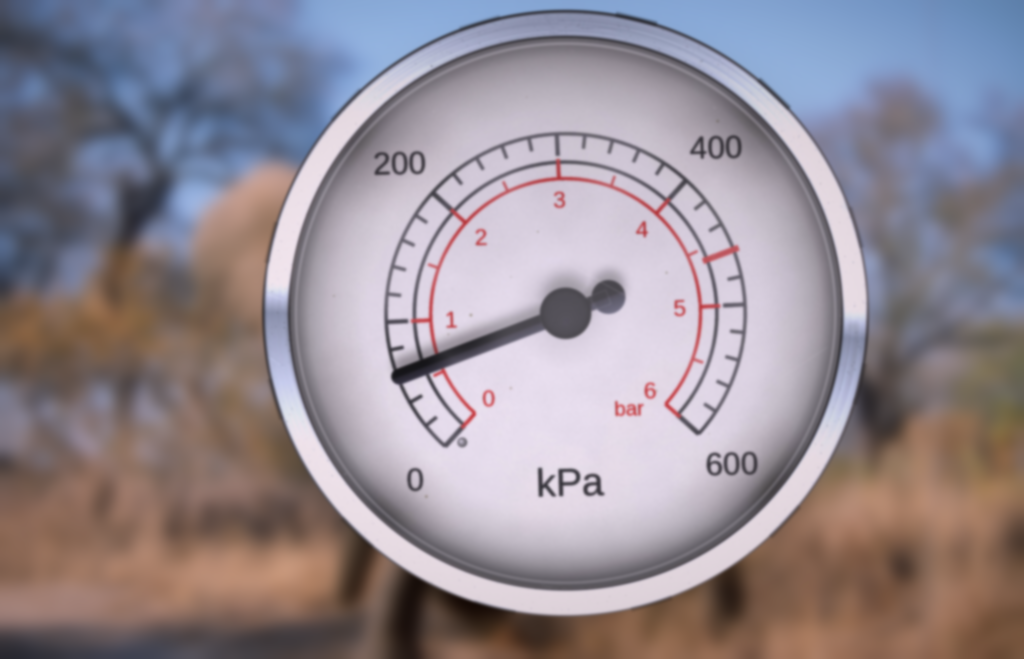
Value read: 60 kPa
